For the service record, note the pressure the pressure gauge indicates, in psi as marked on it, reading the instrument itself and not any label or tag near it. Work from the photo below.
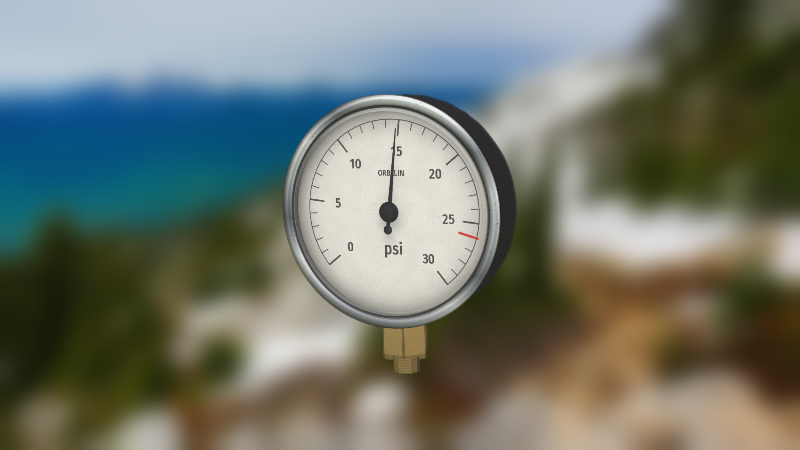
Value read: 15 psi
